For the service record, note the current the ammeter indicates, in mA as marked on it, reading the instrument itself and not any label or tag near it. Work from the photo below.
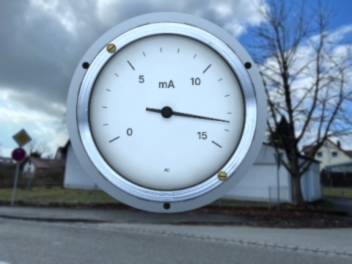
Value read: 13.5 mA
